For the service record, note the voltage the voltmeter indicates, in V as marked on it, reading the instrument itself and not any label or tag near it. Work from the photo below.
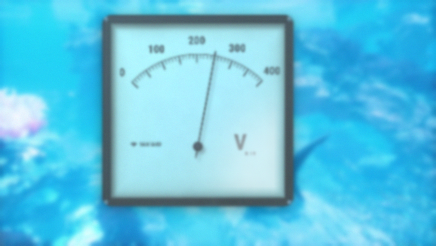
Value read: 250 V
